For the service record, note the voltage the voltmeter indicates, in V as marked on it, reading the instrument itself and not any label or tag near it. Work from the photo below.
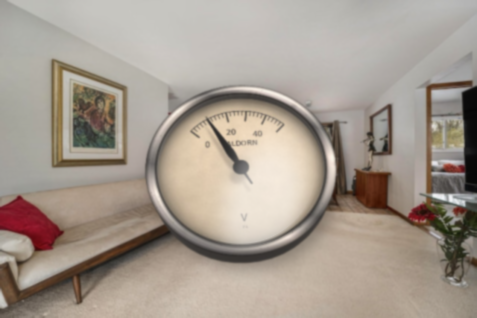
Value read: 10 V
